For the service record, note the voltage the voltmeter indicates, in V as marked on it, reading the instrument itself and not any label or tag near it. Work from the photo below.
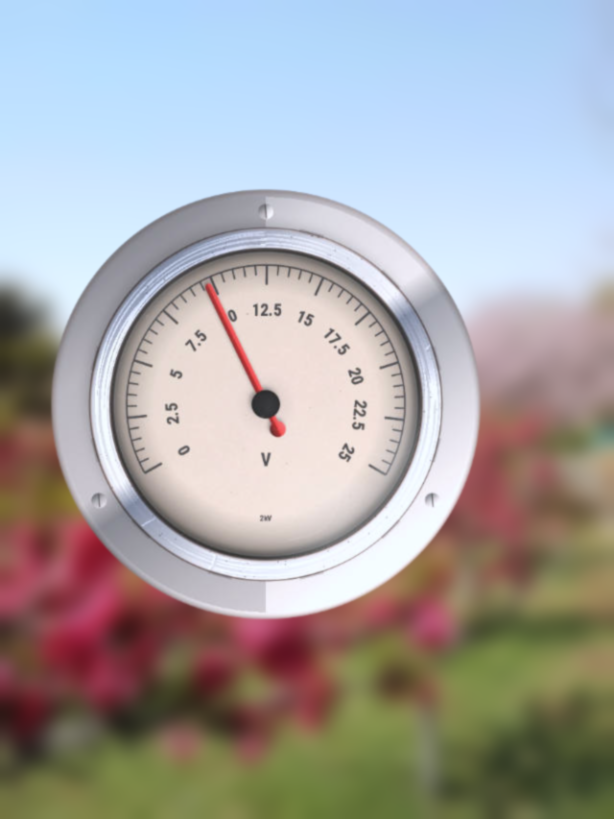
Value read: 9.75 V
